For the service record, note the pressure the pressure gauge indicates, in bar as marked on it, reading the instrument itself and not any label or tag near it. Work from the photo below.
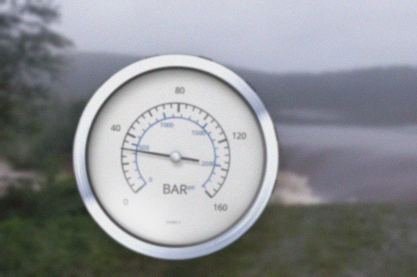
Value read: 30 bar
